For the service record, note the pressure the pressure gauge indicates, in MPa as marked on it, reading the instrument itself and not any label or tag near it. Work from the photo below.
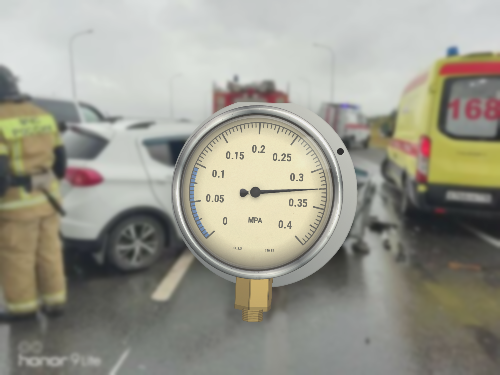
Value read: 0.325 MPa
